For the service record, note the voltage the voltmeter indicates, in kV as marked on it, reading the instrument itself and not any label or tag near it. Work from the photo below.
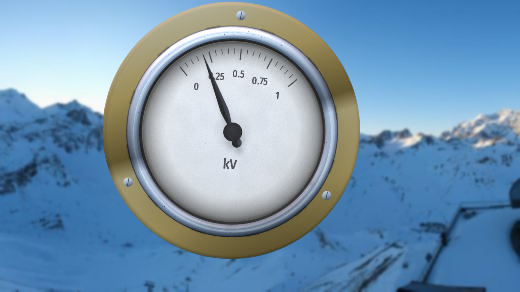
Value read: 0.2 kV
